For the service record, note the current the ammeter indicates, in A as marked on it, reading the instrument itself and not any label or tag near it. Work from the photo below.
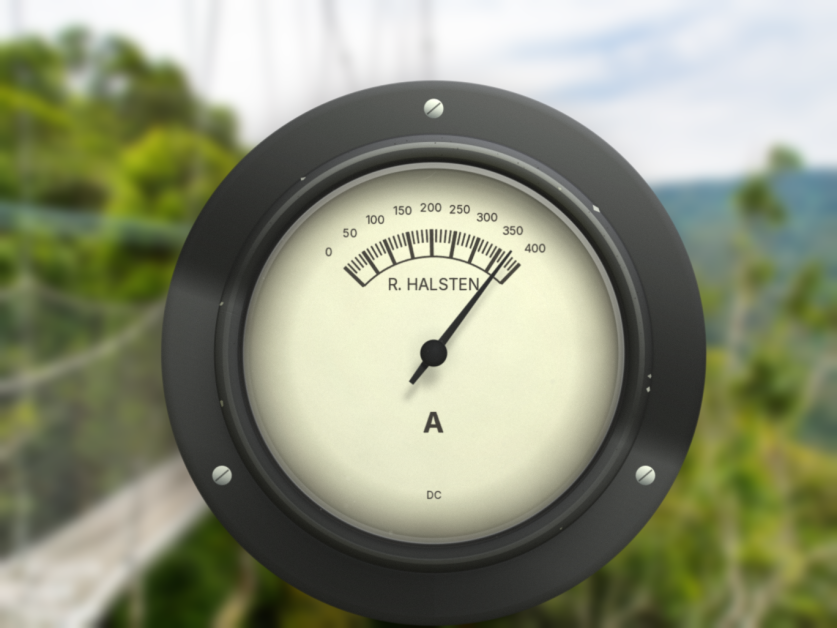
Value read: 370 A
